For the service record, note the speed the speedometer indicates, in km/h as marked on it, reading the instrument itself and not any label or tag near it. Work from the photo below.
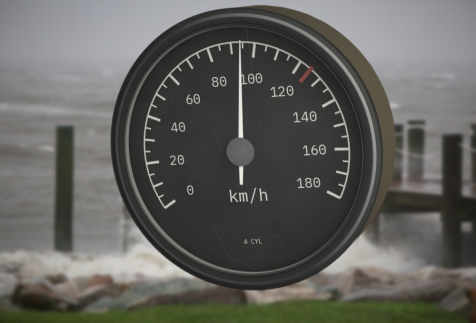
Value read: 95 km/h
